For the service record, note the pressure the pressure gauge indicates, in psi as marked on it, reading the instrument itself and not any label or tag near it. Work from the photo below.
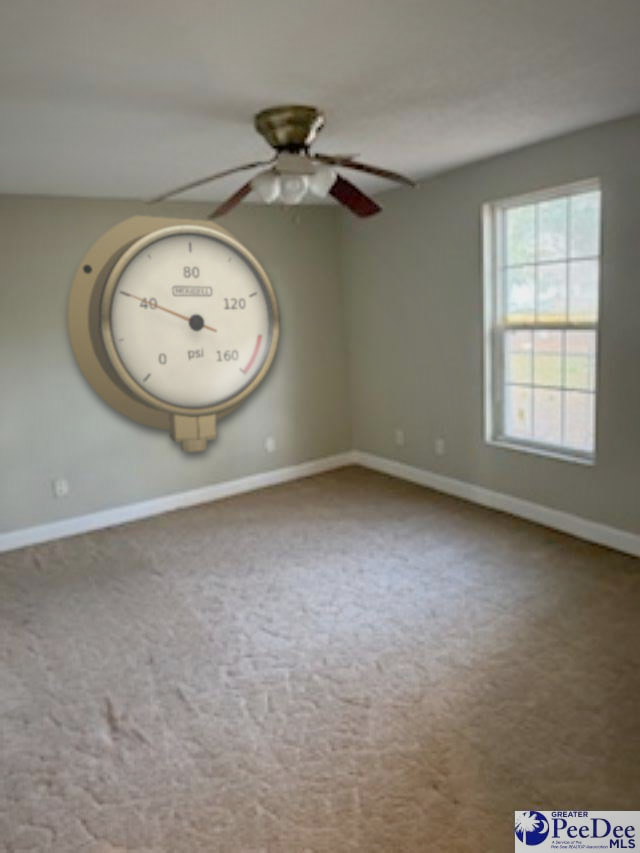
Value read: 40 psi
